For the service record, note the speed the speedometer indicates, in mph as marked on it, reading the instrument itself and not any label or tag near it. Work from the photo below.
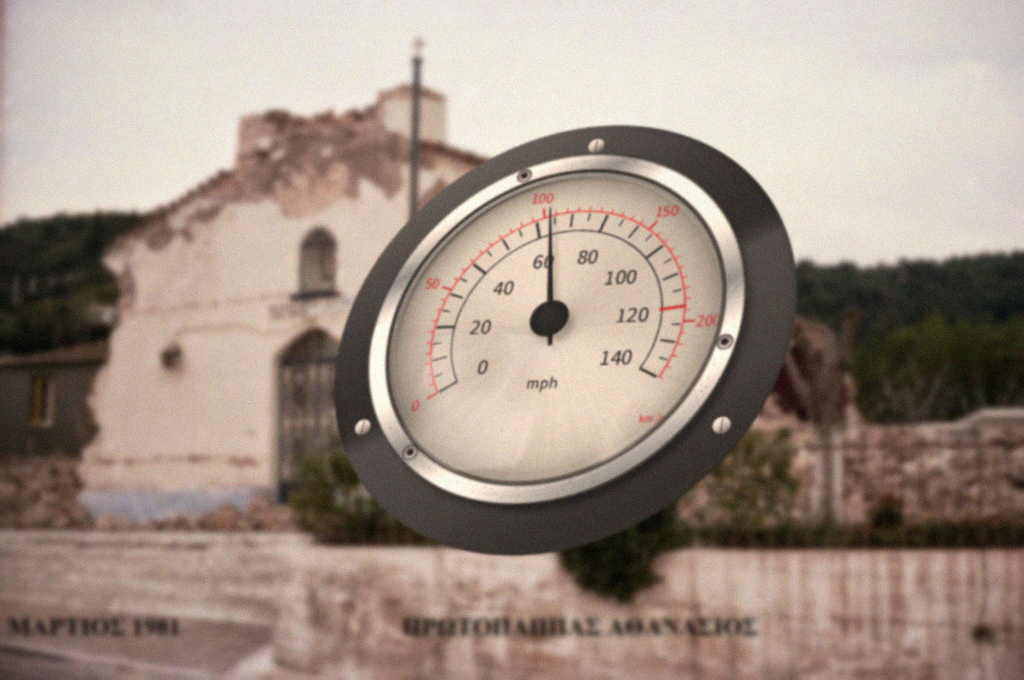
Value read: 65 mph
